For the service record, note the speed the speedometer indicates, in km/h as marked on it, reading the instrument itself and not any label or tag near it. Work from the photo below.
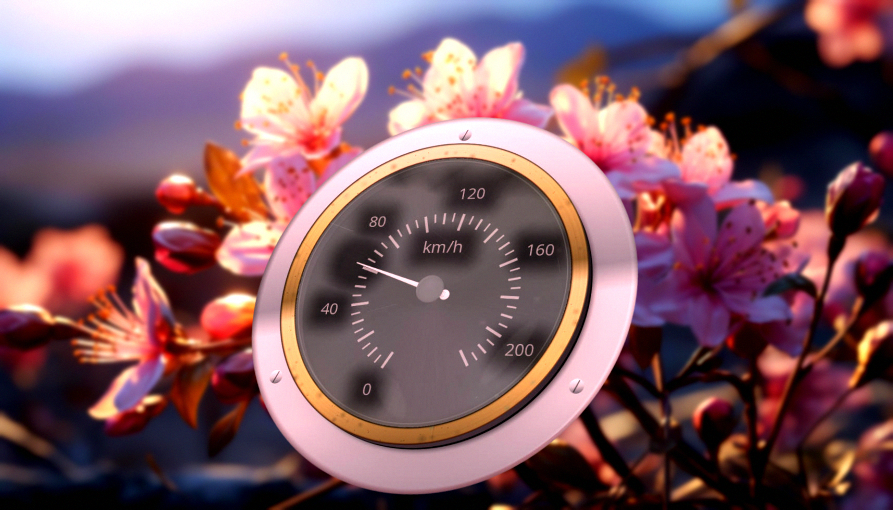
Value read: 60 km/h
